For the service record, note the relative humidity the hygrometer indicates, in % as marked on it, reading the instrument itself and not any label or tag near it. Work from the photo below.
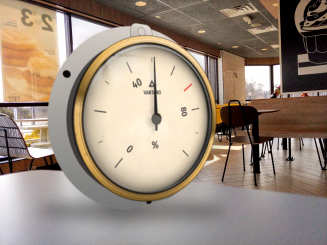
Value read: 50 %
